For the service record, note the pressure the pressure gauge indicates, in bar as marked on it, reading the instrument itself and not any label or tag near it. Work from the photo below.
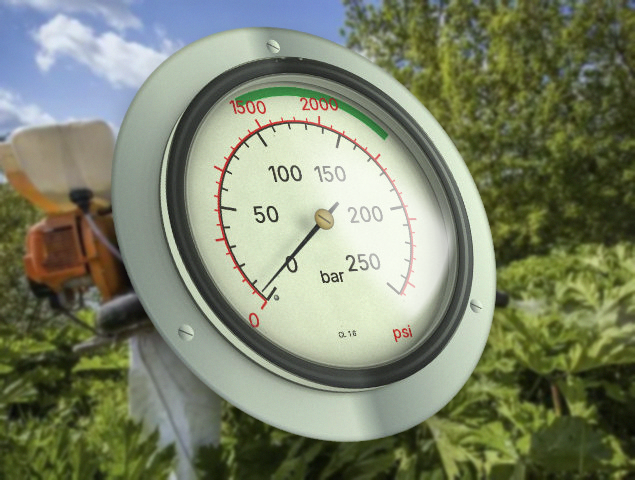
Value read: 5 bar
